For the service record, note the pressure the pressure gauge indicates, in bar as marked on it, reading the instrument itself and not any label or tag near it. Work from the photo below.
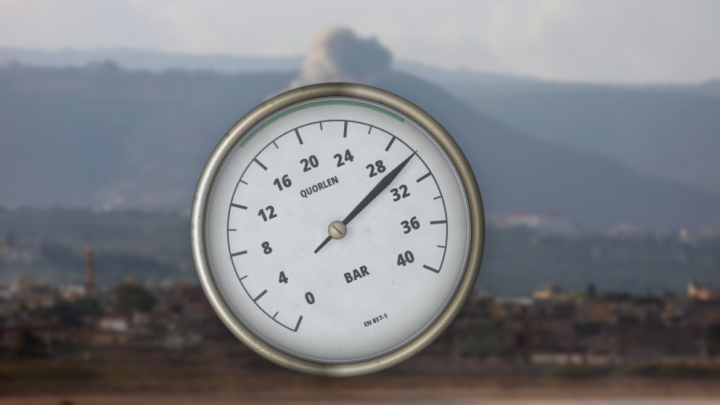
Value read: 30 bar
